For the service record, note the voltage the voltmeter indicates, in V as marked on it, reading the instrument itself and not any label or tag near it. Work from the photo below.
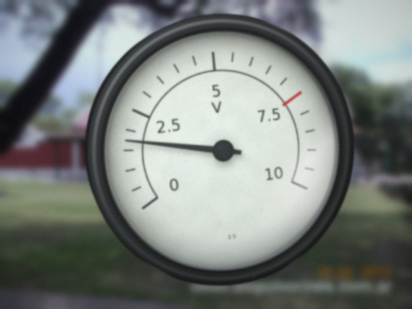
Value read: 1.75 V
